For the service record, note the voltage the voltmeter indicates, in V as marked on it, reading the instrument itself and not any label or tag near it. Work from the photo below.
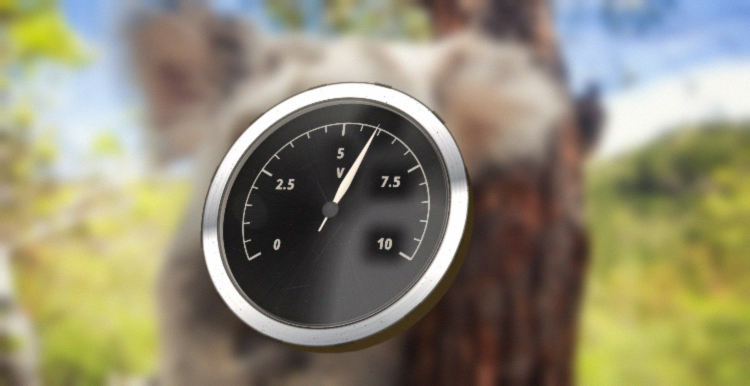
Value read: 6 V
